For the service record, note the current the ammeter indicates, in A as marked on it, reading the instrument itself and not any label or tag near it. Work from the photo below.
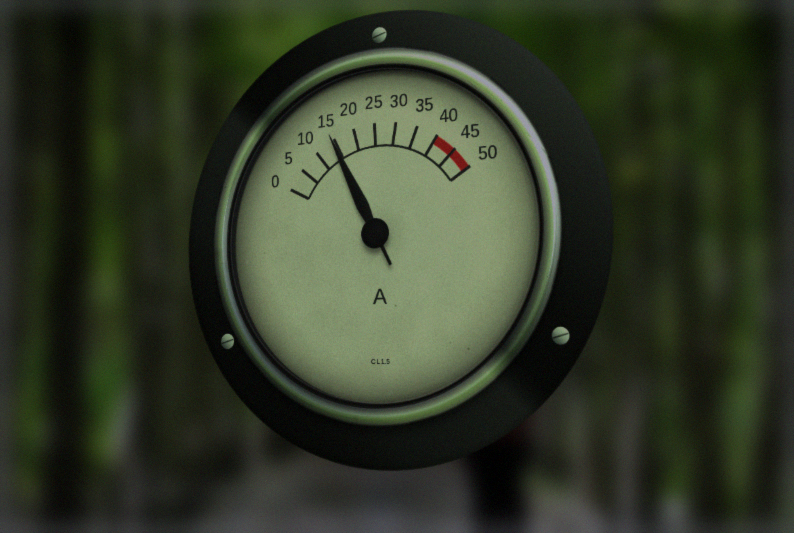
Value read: 15 A
